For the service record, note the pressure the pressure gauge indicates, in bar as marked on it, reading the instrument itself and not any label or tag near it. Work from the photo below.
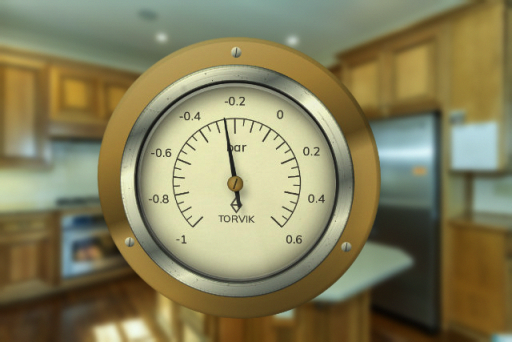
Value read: -0.25 bar
